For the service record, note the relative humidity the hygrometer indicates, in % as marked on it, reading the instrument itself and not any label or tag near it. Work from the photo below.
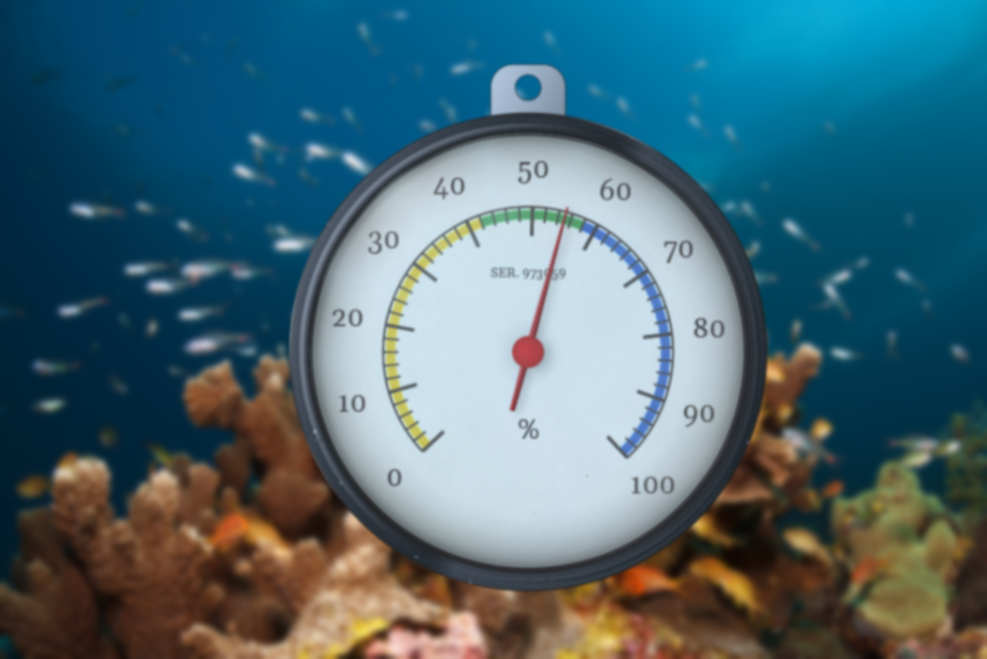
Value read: 55 %
